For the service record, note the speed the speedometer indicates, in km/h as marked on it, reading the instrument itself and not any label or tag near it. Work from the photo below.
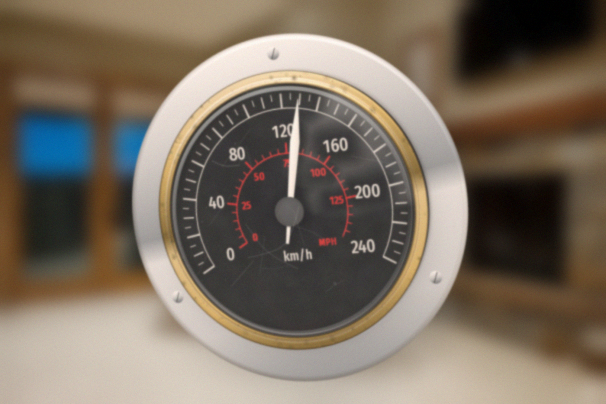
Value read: 130 km/h
